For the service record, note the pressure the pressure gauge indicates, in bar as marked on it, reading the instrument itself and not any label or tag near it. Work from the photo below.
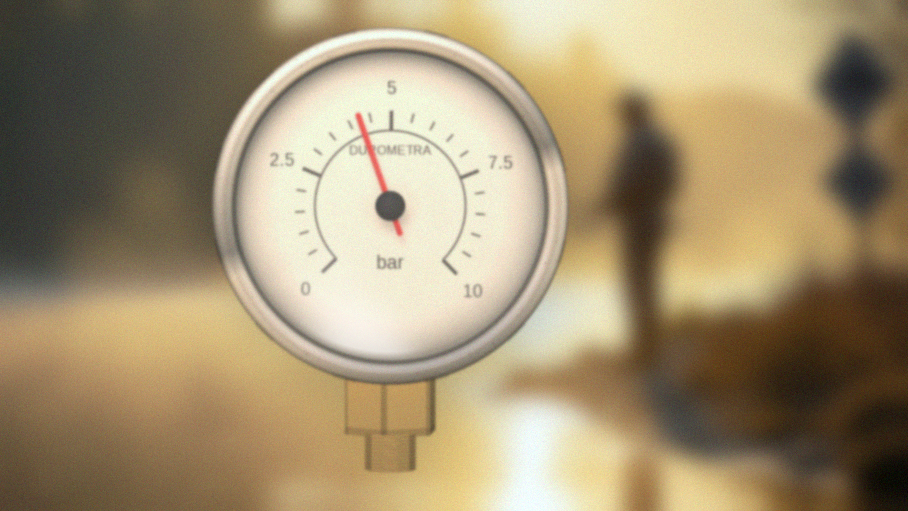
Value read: 4.25 bar
